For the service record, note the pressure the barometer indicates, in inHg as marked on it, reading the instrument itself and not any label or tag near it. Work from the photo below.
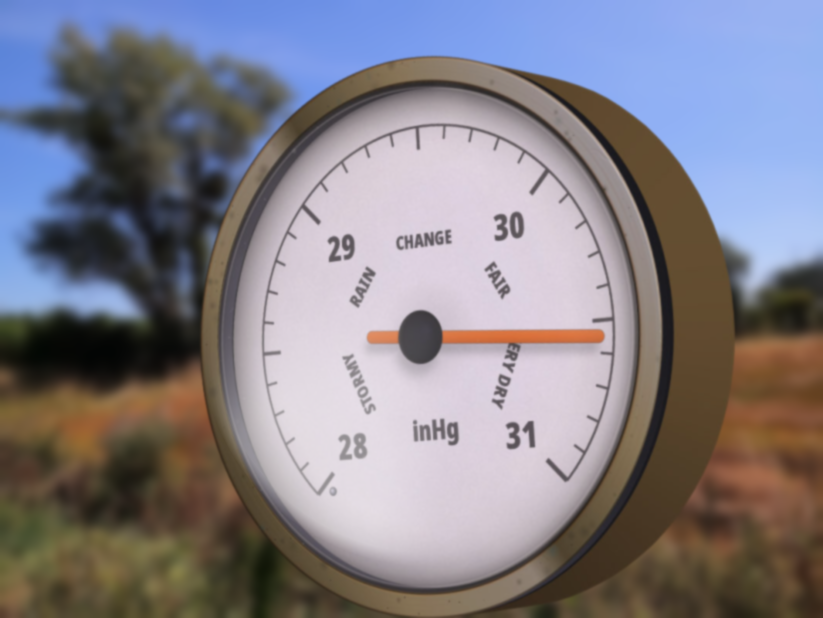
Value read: 30.55 inHg
